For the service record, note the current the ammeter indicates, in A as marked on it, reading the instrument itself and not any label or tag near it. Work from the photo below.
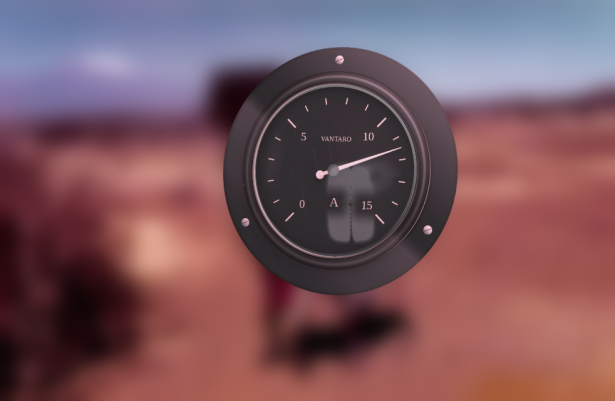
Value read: 11.5 A
